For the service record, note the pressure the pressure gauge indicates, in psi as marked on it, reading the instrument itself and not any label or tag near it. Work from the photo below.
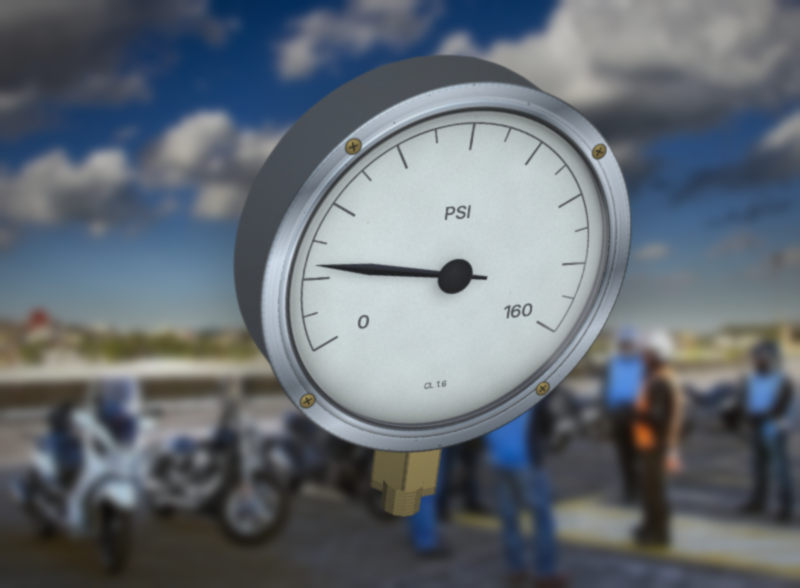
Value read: 25 psi
